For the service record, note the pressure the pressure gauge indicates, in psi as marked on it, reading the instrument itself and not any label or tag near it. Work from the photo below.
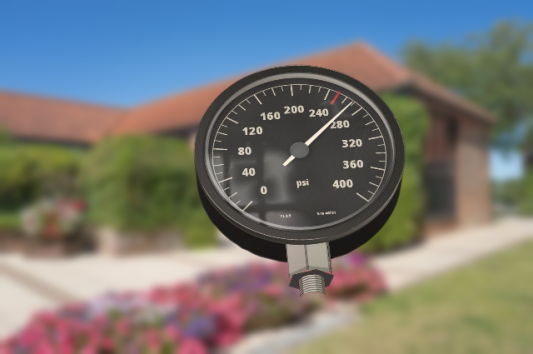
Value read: 270 psi
